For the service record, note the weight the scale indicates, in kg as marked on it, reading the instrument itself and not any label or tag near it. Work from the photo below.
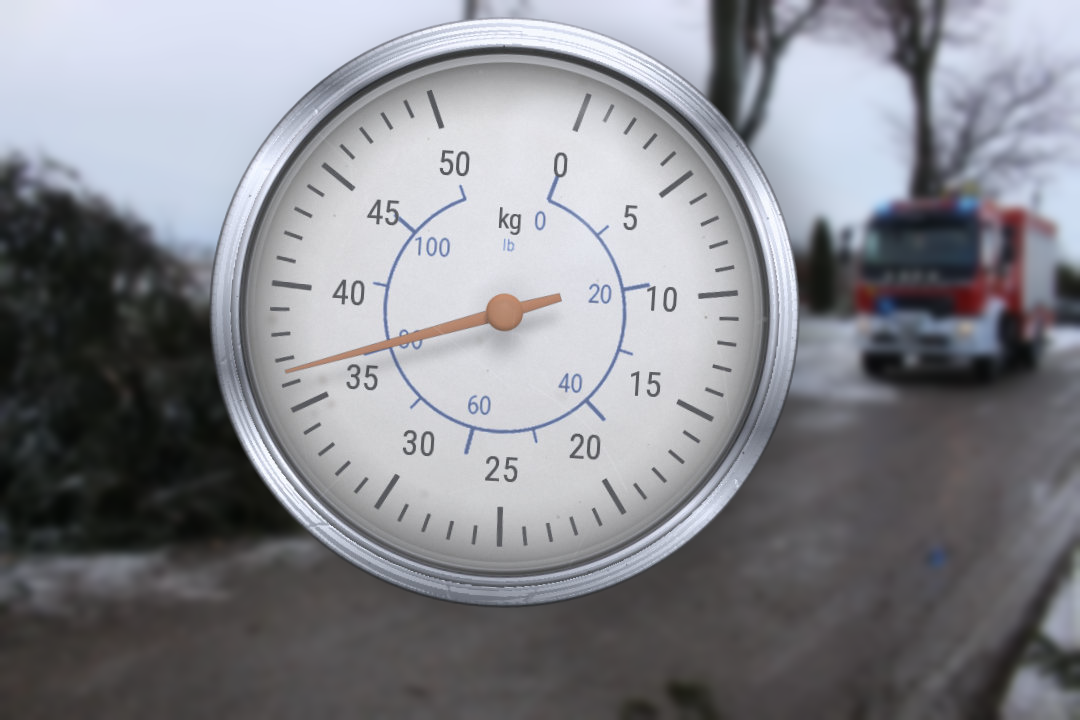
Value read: 36.5 kg
